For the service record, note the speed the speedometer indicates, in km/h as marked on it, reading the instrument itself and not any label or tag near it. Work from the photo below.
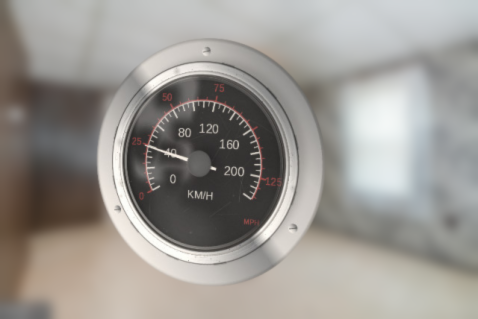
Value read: 40 km/h
